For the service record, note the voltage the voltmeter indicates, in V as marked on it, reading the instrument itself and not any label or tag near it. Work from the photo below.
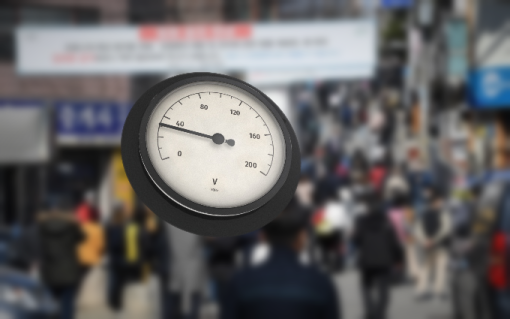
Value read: 30 V
